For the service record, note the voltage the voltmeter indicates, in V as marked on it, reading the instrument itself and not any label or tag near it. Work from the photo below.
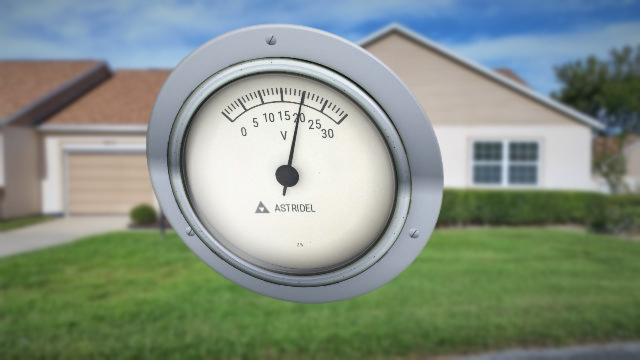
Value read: 20 V
